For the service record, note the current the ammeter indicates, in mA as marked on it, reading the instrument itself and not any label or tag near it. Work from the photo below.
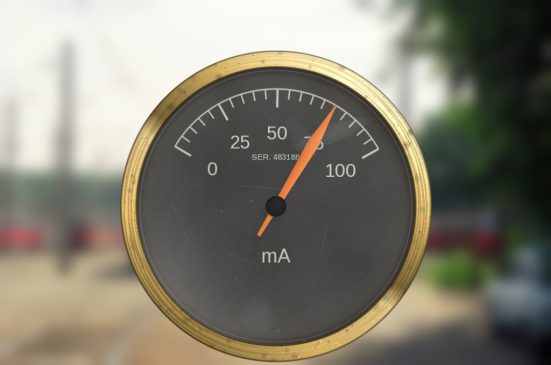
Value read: 75 mA
